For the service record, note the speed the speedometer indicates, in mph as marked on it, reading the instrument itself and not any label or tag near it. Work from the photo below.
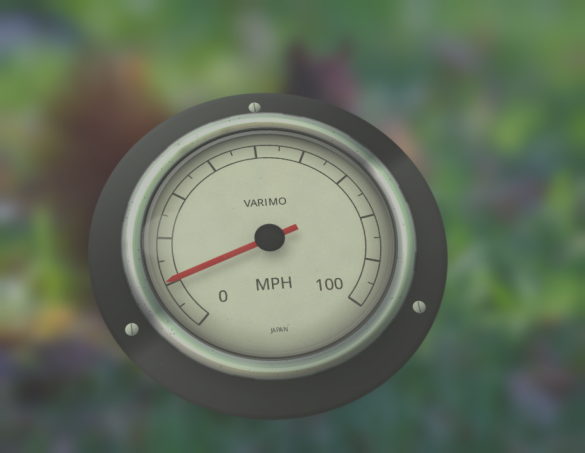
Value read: 10 mph
